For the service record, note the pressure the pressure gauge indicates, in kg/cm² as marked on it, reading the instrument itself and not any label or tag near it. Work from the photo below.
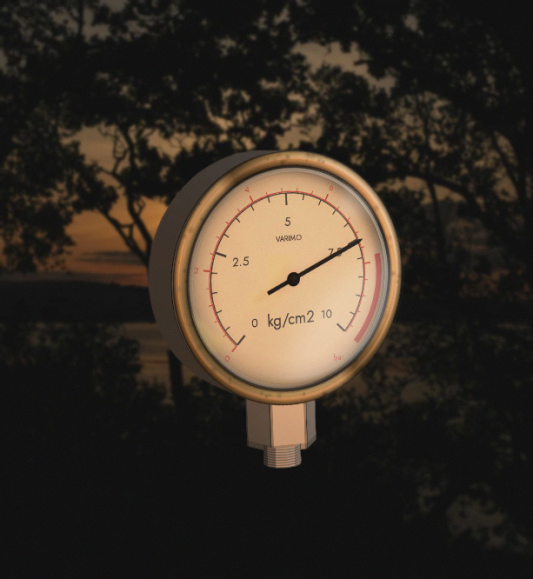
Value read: 7.5 kg/cm²
